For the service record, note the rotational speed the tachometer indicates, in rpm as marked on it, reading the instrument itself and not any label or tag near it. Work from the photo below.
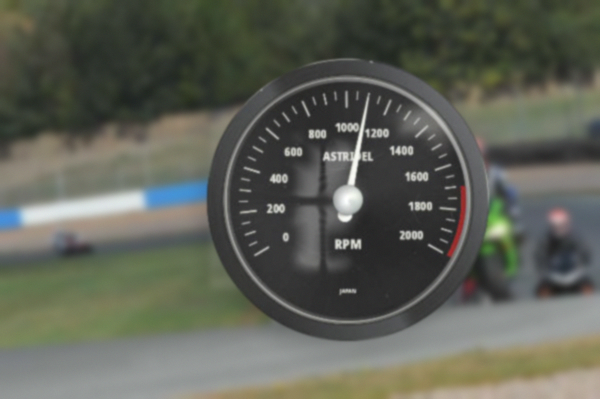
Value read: 1100 rpm
